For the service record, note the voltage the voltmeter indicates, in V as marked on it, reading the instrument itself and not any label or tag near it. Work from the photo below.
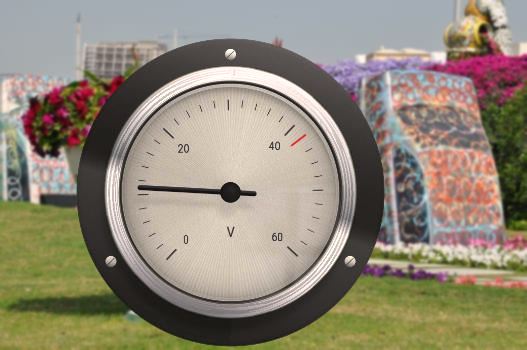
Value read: 11 V
